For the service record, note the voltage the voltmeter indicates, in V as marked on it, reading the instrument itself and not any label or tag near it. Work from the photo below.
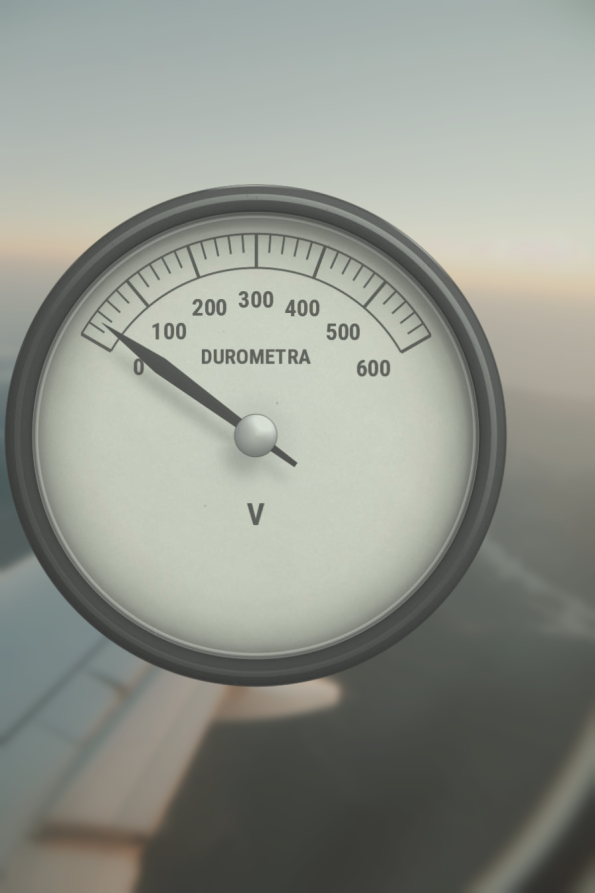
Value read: 30 V
